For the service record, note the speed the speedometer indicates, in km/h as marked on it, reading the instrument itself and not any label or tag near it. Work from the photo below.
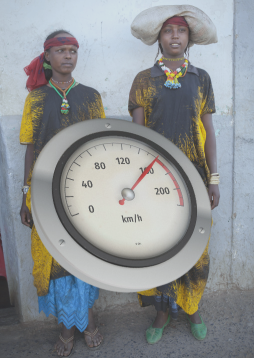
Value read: 160 km/h
